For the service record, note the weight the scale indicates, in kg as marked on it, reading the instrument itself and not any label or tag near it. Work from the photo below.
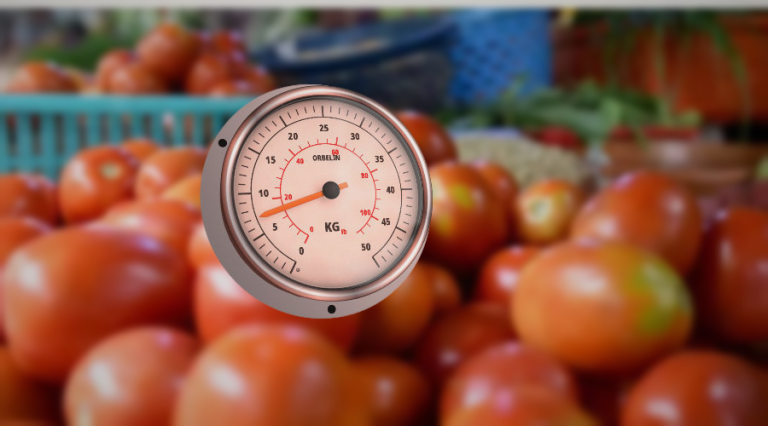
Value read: 7 kg
